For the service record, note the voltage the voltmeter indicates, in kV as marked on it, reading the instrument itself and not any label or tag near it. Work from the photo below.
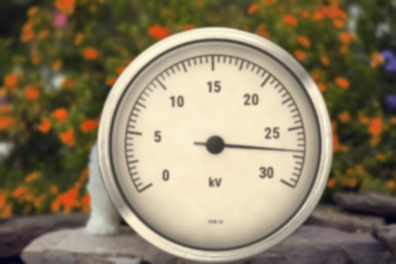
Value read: 27 kV
